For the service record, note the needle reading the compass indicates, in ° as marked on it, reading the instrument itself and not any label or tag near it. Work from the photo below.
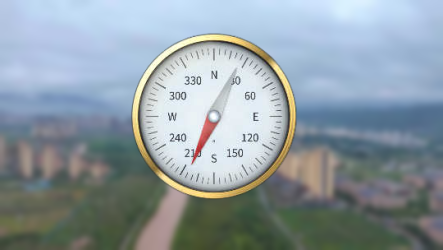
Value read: 205 °
